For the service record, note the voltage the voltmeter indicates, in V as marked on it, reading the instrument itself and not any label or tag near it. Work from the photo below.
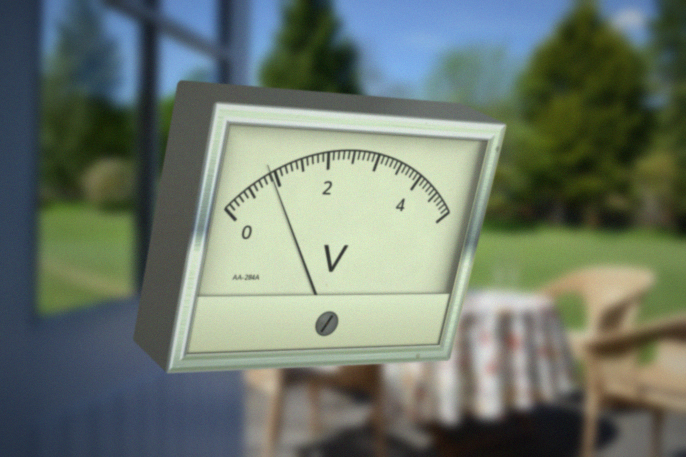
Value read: 0.9 V
